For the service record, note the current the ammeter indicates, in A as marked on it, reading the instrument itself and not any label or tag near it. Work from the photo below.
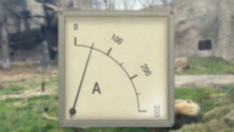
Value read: 50 A
